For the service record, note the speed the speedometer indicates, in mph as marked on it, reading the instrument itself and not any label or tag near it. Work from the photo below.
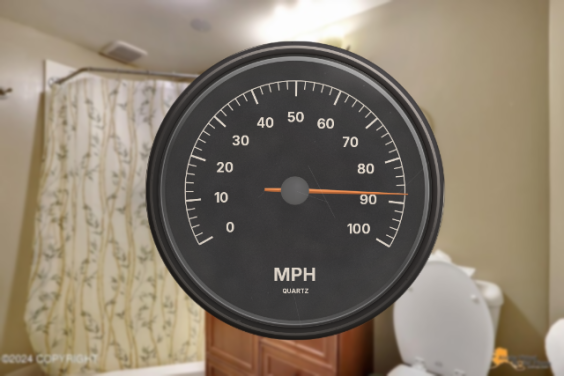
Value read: 88 mph
